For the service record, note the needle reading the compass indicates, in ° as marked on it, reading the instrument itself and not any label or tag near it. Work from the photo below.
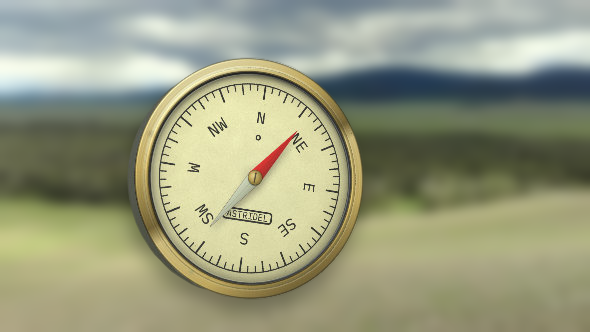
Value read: 35 °
